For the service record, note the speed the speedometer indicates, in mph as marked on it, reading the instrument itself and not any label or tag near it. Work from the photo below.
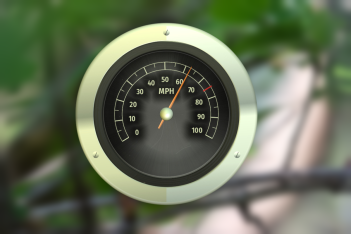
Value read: 62.5 mph
